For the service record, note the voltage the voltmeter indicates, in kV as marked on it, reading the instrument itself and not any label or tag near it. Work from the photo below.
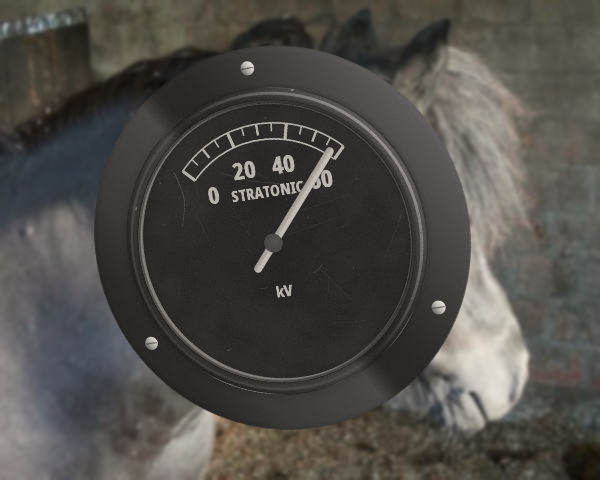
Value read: 57.5 kV
